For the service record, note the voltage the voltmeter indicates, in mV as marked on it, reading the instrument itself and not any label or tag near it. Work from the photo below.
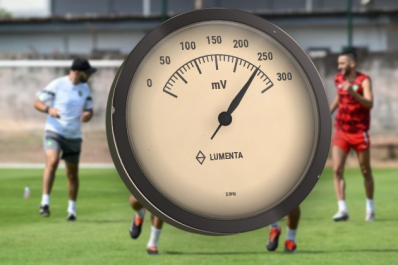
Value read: 250 mV
